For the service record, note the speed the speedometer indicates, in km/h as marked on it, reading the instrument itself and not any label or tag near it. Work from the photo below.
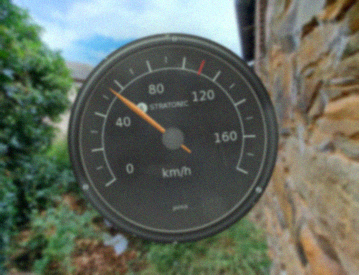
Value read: 55 km/h
